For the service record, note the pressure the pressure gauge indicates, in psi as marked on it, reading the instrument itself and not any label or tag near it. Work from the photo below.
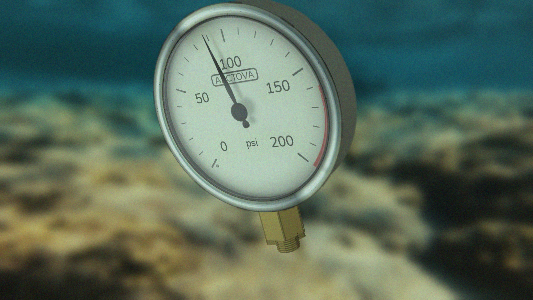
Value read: 90 psi
